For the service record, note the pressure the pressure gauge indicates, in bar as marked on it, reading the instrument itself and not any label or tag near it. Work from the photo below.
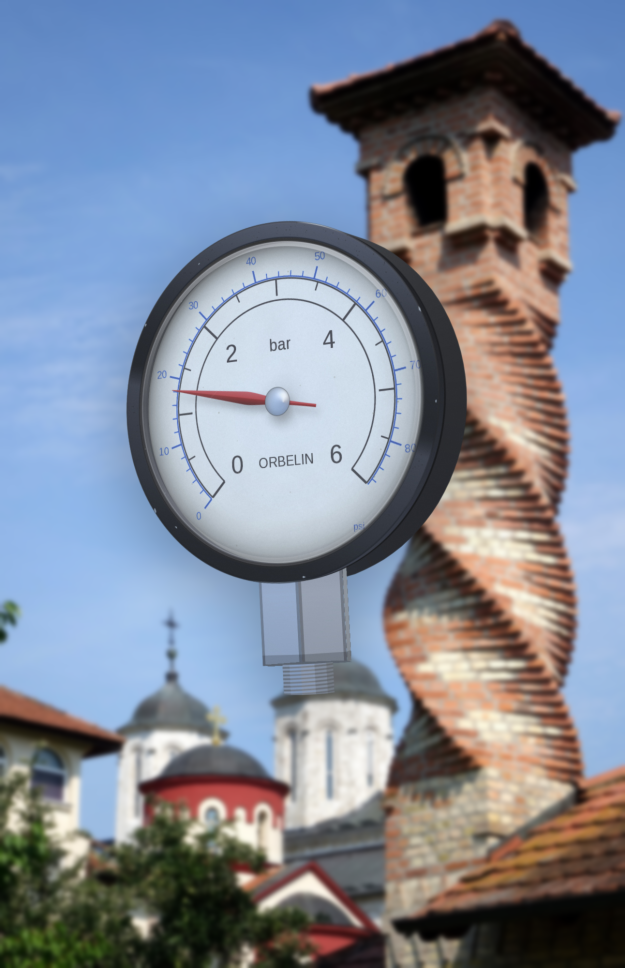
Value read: 1.25 bar
